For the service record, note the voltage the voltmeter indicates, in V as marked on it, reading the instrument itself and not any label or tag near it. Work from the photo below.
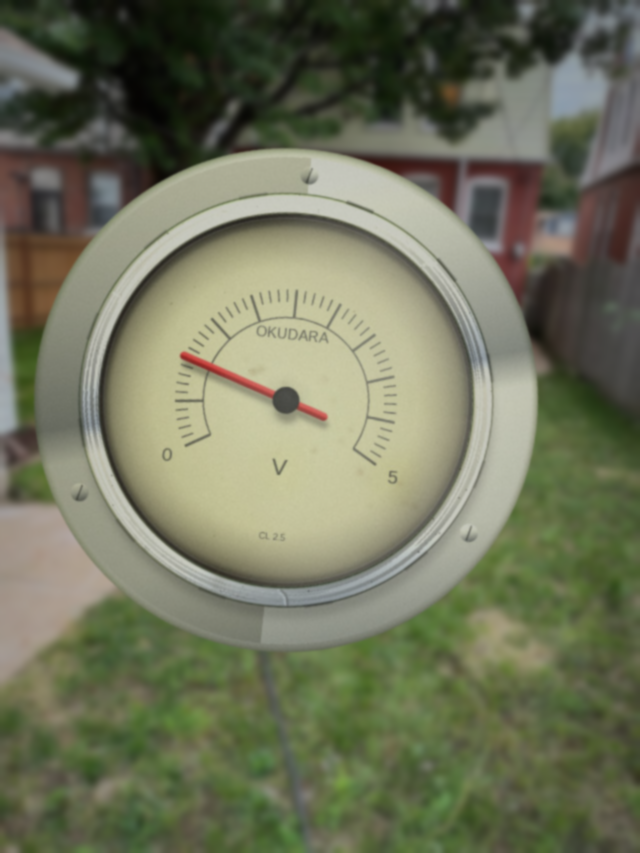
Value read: 1 V
